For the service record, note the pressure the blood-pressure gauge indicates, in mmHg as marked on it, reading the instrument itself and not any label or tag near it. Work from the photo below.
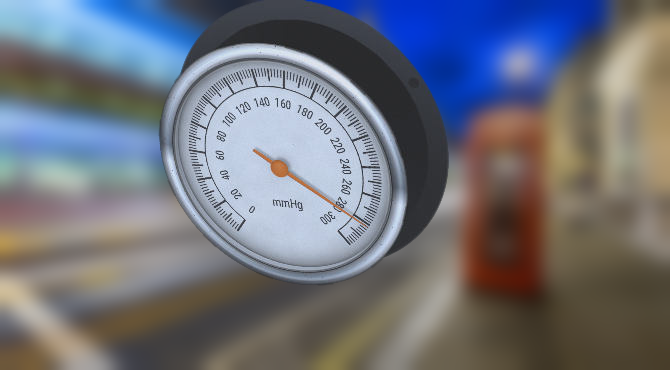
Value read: 280 mmHg
